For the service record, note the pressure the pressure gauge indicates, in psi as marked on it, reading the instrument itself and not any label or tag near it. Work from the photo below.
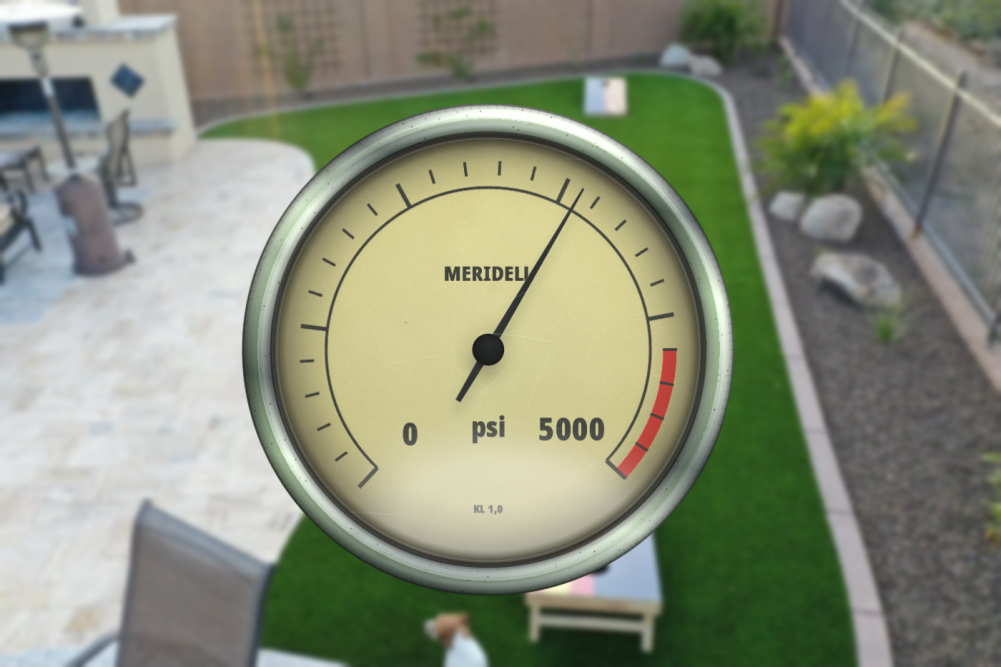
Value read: 3100 psi
